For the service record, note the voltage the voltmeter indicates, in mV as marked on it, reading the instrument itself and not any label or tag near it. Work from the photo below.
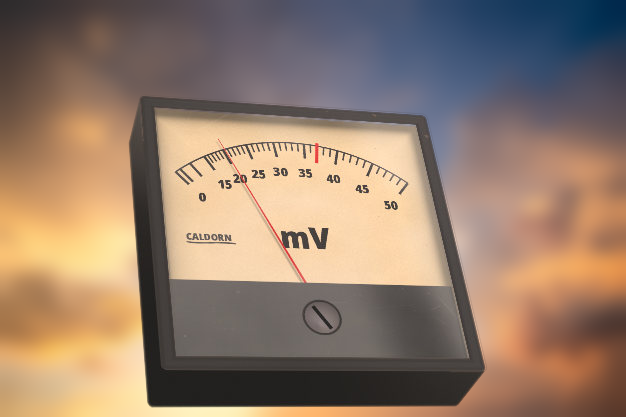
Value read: 20 mV
